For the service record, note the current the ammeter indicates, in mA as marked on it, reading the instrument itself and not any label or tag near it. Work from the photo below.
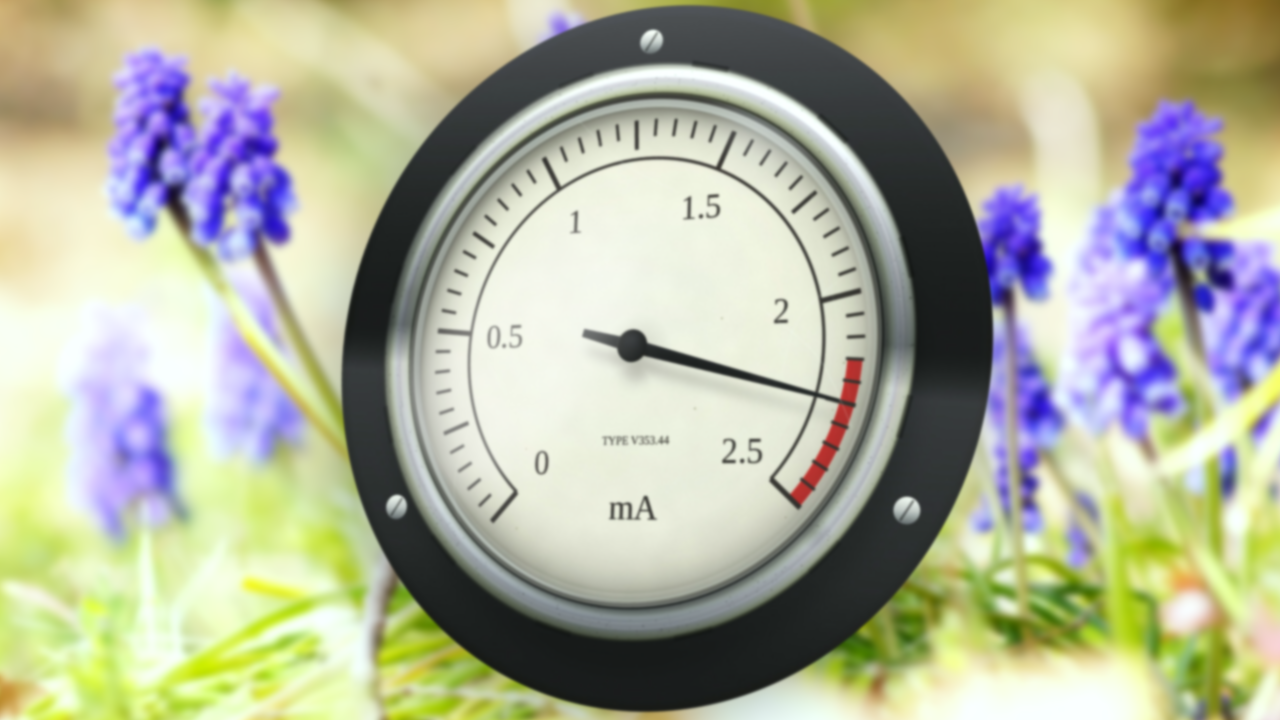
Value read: 2.25 mA
